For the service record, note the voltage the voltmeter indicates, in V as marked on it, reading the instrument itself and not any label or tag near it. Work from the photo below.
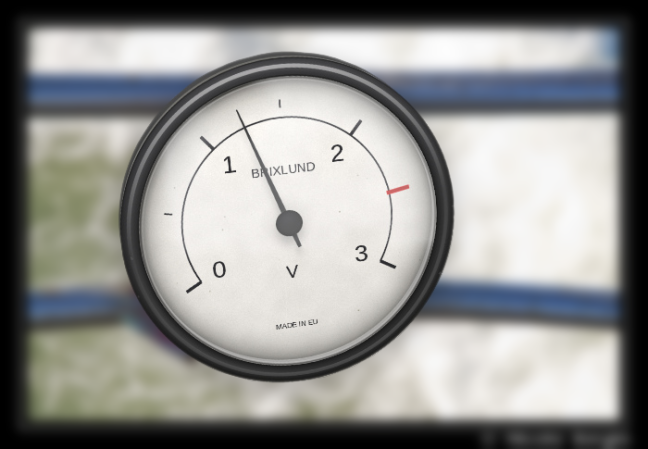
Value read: 1.25 V
